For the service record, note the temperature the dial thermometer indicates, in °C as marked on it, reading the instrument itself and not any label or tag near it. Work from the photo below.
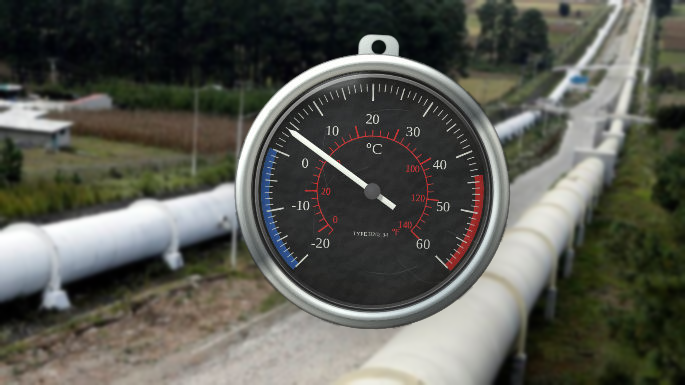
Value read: 4 °C
